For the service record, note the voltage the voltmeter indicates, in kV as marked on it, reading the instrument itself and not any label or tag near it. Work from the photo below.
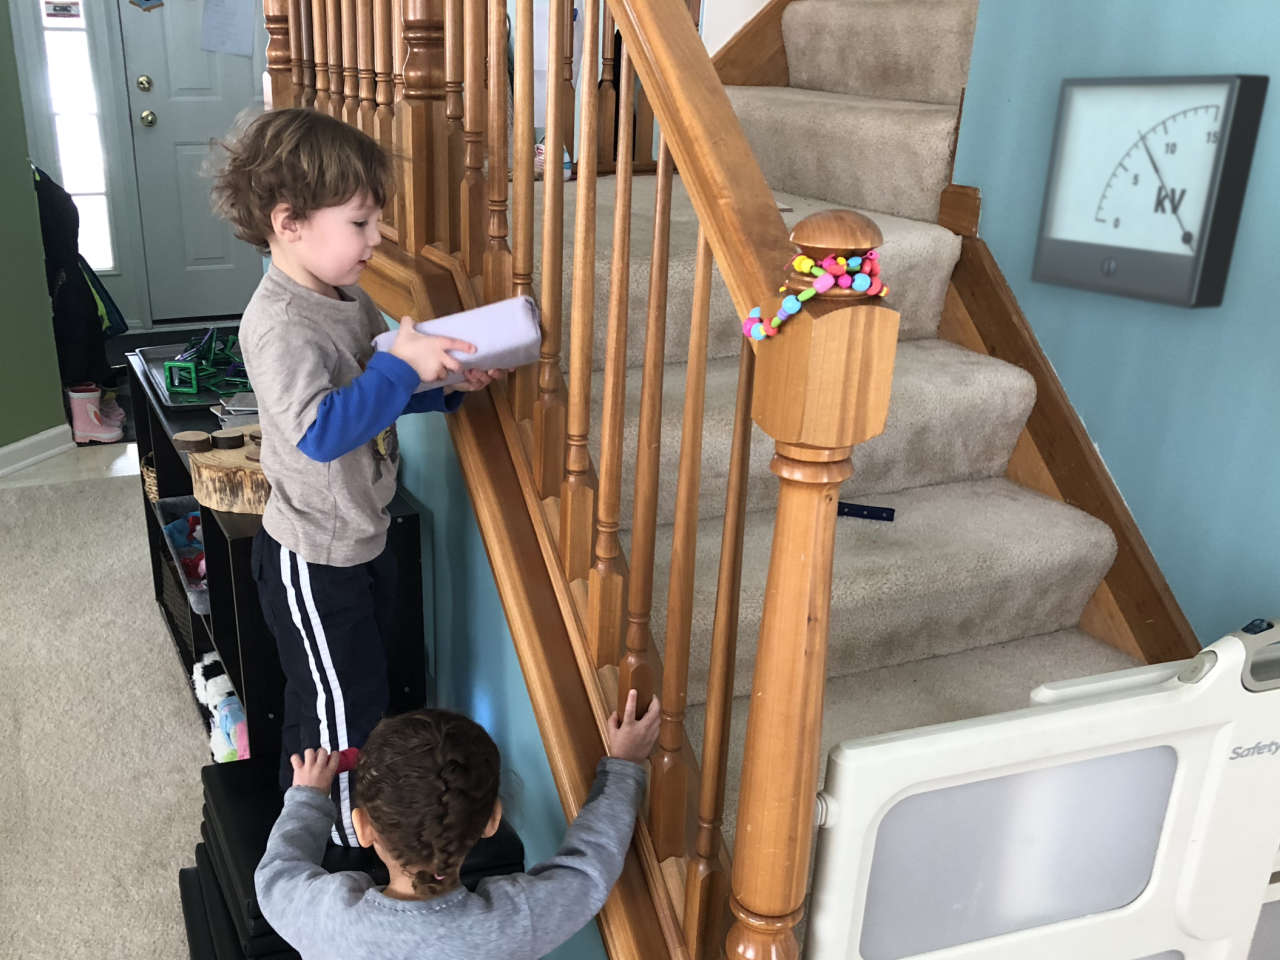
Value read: 8 kV
